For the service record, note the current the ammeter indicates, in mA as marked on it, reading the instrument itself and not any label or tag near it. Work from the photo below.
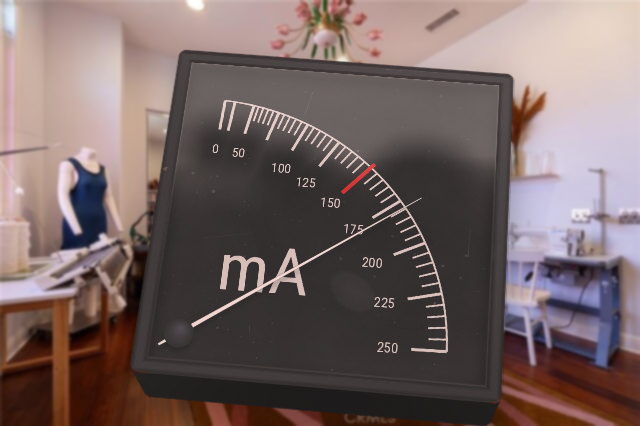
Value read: 180 mA
